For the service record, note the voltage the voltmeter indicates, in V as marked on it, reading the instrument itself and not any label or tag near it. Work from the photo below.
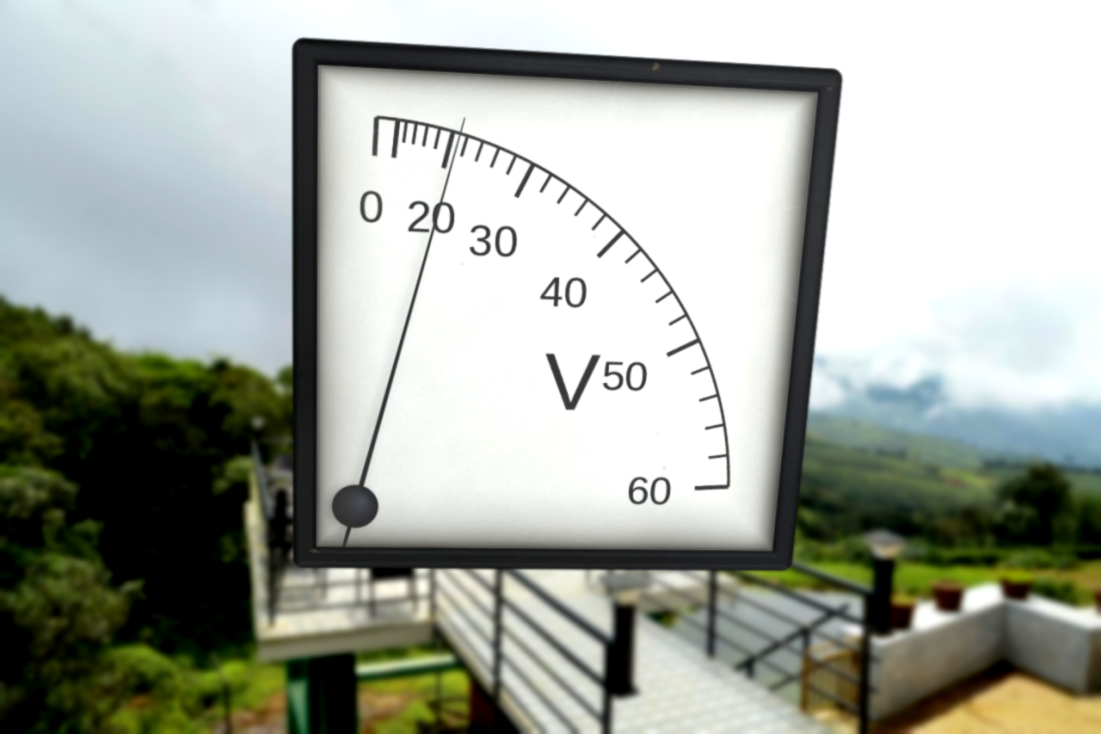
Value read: 21 V
